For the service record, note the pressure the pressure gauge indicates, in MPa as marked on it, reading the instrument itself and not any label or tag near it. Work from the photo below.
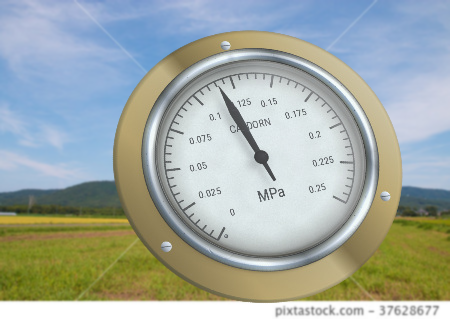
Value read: 0.115 MPa
